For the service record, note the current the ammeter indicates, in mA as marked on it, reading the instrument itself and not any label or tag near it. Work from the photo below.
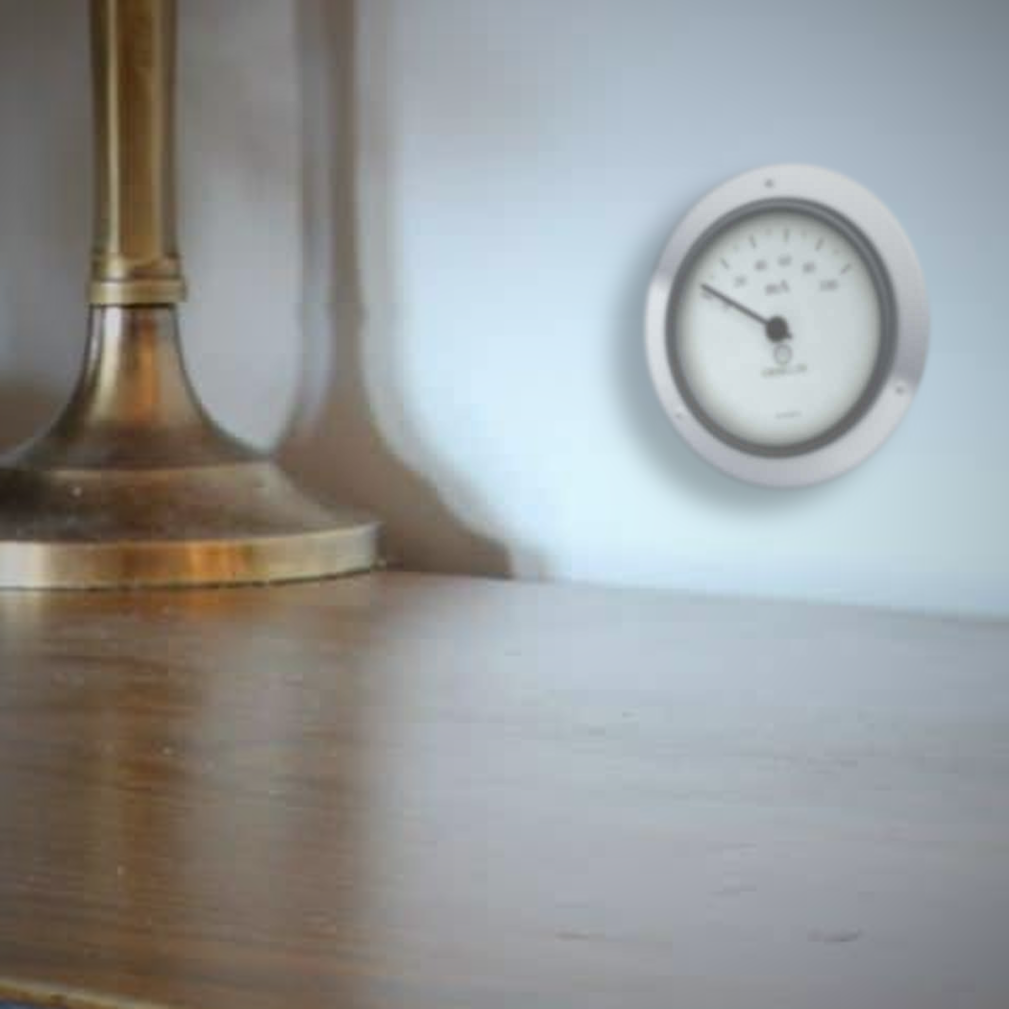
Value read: 5 mA
